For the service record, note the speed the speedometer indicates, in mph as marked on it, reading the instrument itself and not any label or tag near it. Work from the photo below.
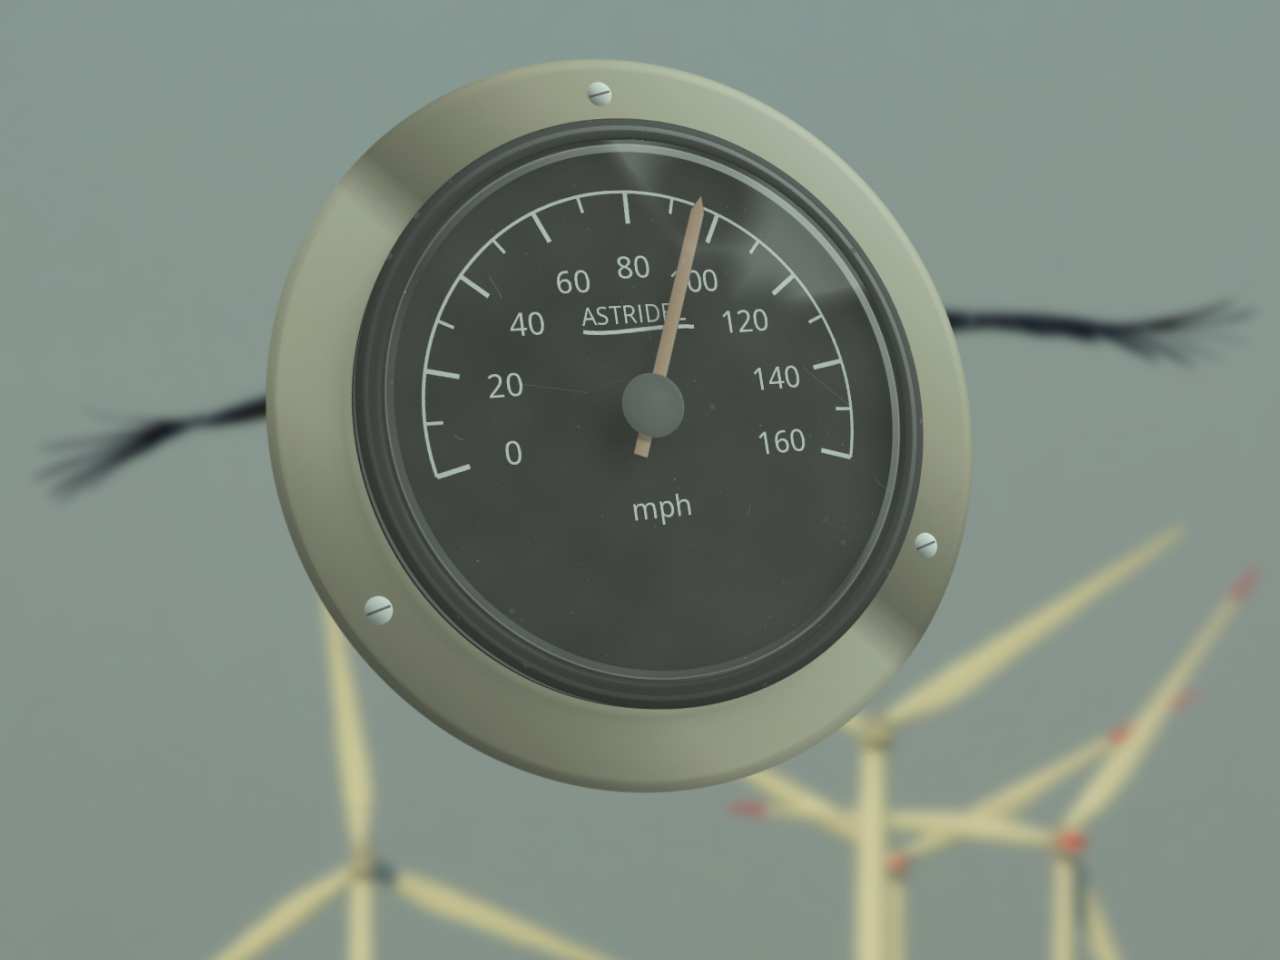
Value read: 95 mph
